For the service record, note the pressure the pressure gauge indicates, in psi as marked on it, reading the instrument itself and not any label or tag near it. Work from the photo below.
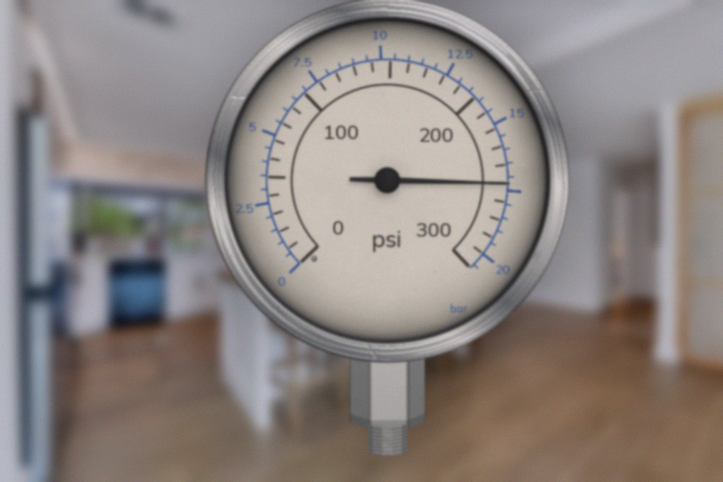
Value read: 250 psi
